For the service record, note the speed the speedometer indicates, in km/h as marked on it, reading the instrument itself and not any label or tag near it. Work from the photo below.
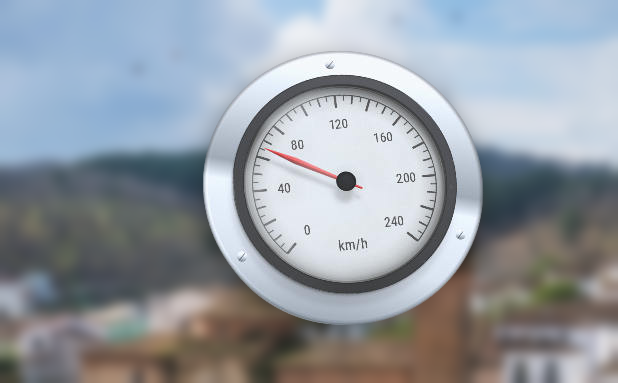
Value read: 65 km/h
